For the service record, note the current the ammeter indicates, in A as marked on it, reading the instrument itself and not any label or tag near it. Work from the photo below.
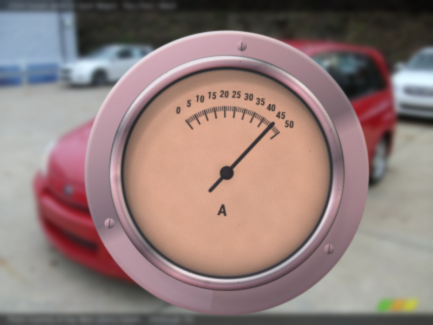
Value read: 45 A
